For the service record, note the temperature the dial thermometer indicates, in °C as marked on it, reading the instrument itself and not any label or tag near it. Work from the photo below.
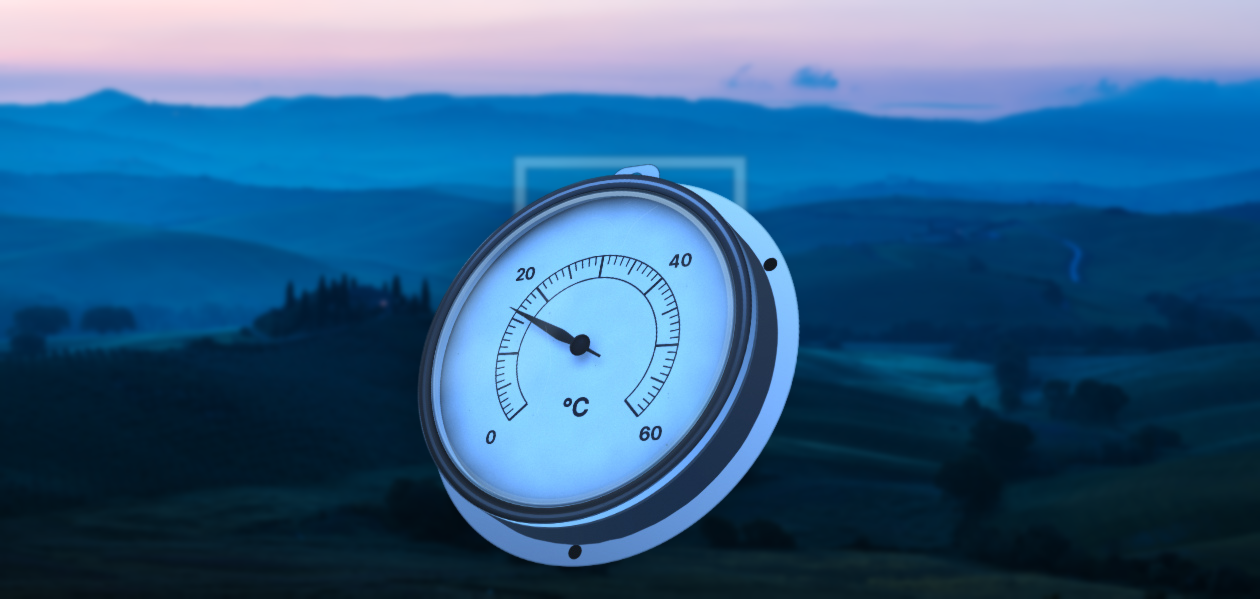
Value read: 16 °C
